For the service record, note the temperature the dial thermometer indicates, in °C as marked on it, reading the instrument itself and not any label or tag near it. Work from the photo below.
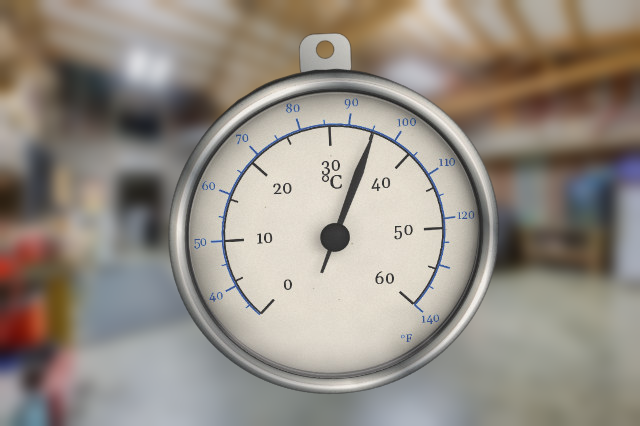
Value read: 35 °C
